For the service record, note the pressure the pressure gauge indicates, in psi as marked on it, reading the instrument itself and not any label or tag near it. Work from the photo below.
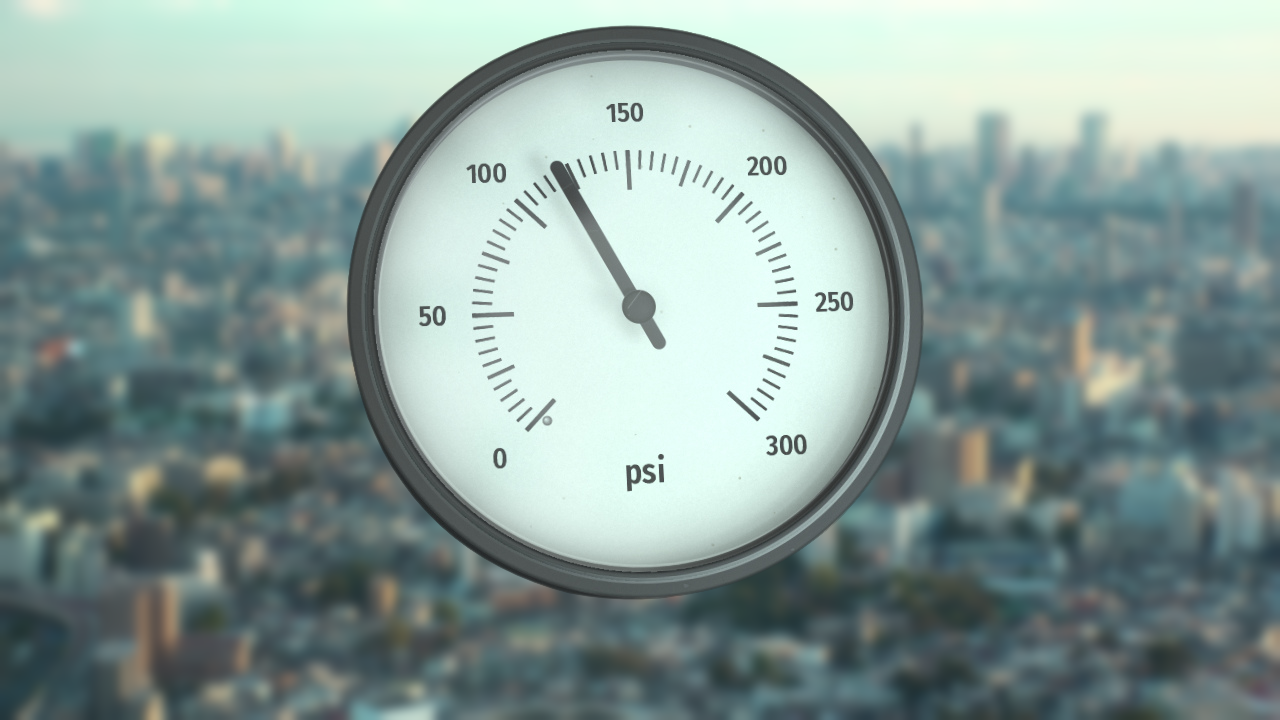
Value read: 120 psi
